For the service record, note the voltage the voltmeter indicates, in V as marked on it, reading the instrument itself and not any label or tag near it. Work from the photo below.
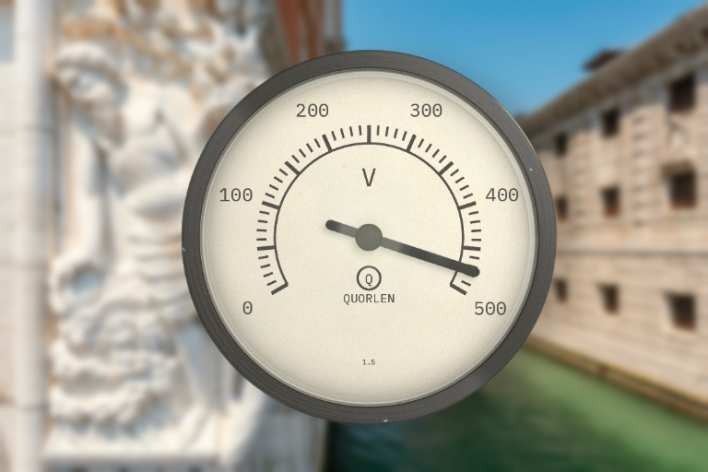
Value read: 475 V
